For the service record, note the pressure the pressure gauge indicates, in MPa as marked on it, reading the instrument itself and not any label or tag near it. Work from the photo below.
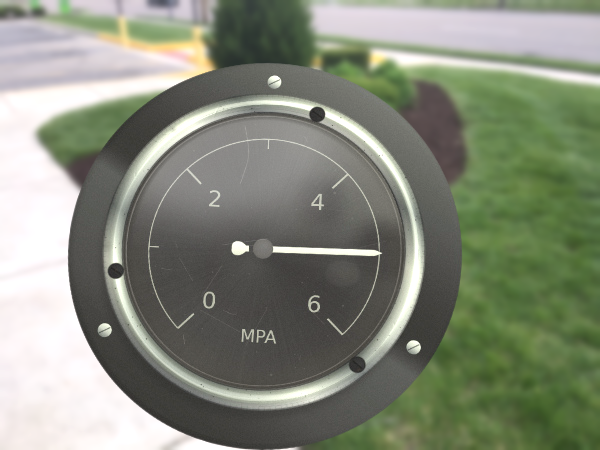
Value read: 5 MPa
